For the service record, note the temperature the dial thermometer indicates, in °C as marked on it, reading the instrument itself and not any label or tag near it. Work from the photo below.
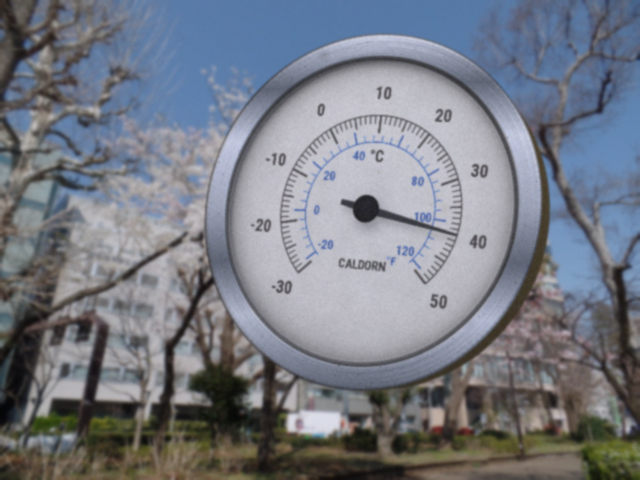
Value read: 40 °C
